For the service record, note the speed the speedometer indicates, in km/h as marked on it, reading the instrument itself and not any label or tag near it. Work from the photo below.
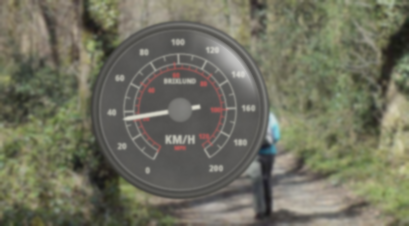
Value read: 35 km/h
